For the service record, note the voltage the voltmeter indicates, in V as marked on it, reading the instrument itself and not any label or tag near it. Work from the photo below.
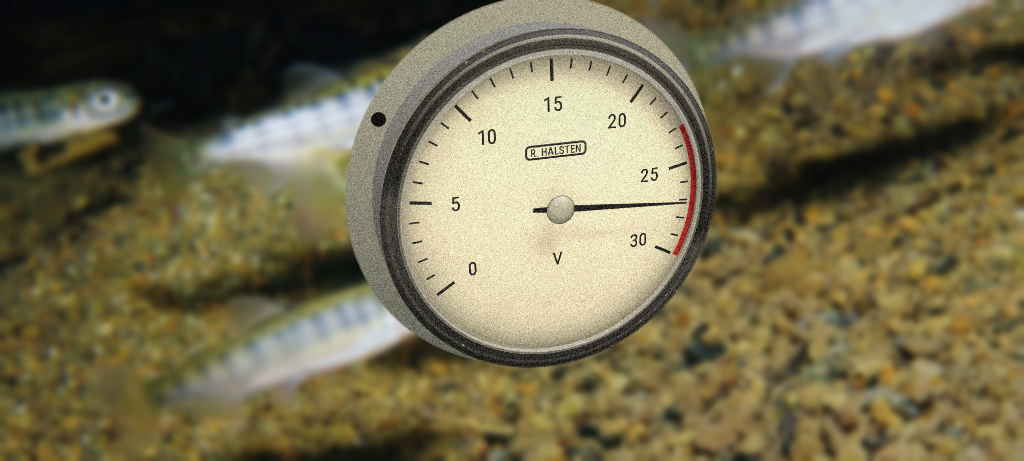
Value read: 27 V
